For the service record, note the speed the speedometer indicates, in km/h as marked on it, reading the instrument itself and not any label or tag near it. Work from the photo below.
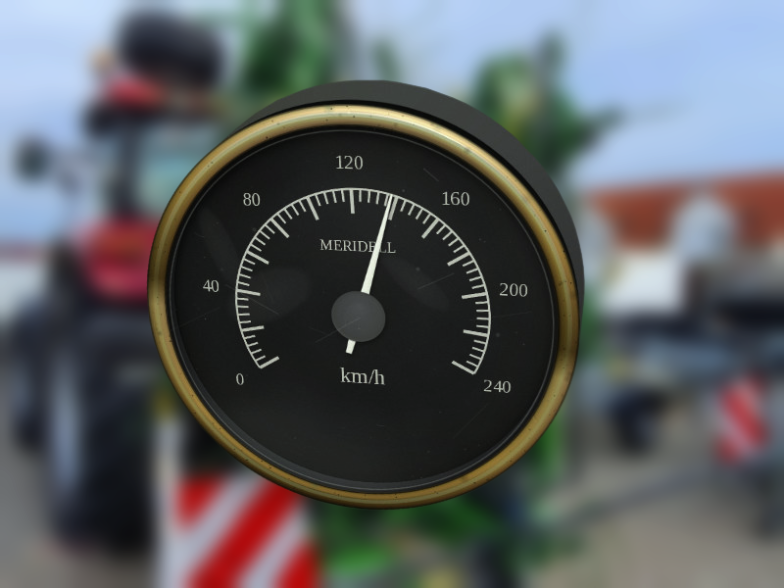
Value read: 138 km/h
